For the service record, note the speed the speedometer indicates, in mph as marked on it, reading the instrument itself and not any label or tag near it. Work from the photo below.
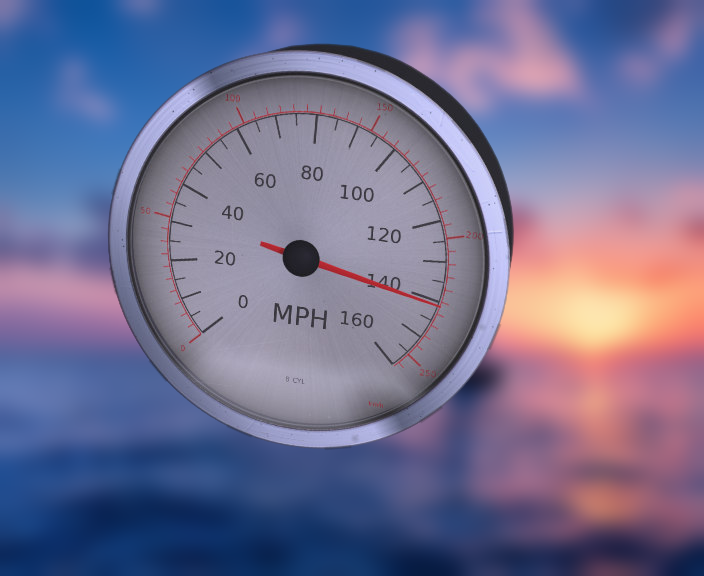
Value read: 140 mph
